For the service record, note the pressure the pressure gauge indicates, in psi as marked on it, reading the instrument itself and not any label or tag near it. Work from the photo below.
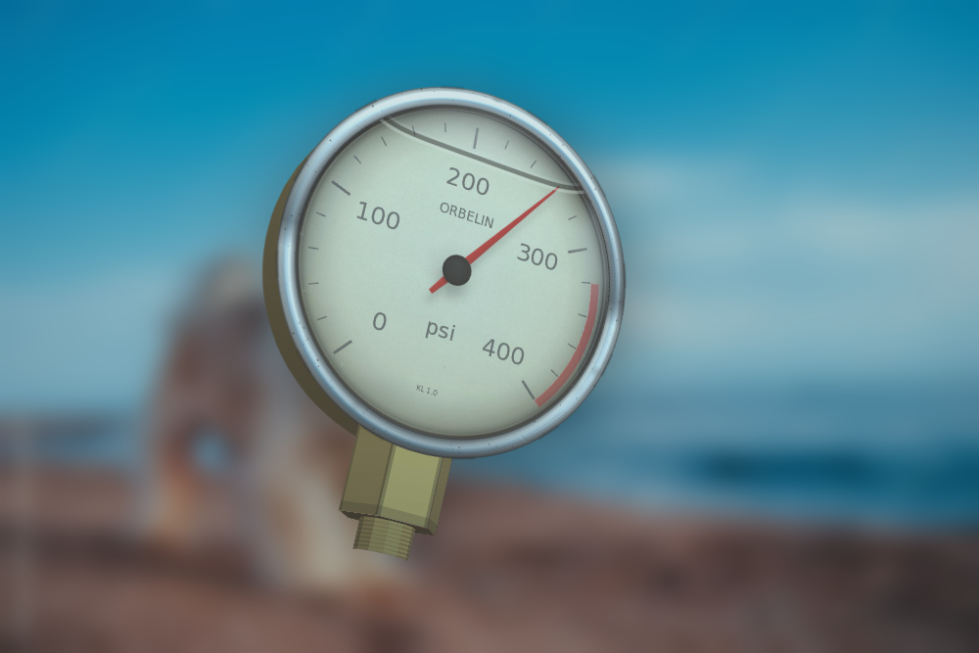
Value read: 260 psi
